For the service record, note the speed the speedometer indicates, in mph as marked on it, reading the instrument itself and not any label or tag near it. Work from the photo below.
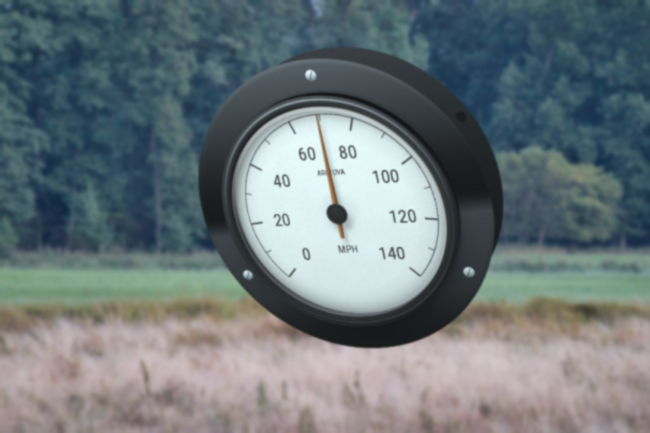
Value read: 70 mph
